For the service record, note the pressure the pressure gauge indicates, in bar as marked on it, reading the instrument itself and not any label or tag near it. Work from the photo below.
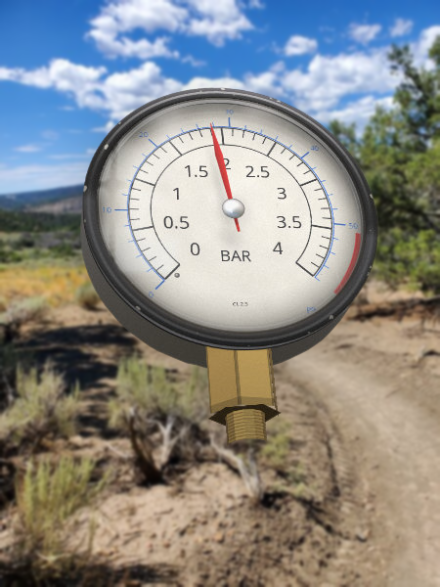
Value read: 1.9 bar
